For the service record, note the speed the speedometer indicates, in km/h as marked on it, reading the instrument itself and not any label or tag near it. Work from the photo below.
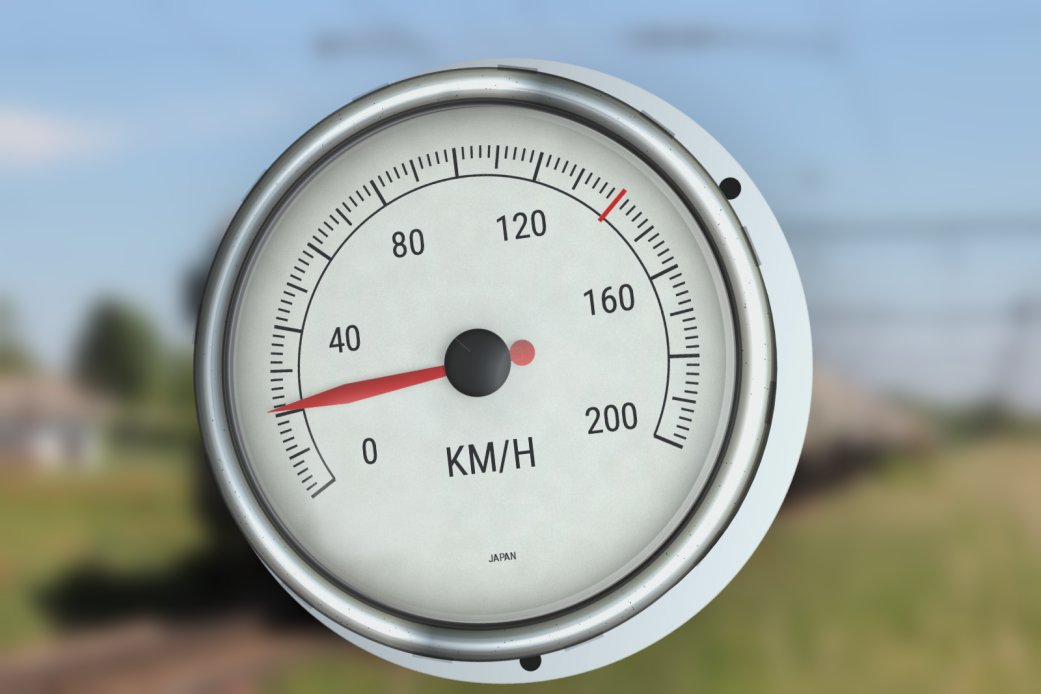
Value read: 21 km/h
